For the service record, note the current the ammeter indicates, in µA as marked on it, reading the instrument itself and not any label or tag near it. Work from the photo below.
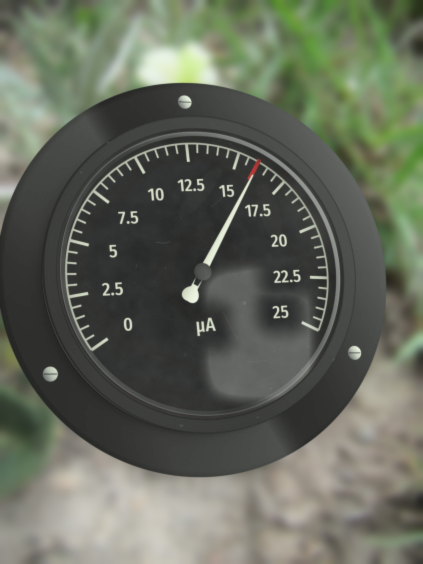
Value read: 16 µA
